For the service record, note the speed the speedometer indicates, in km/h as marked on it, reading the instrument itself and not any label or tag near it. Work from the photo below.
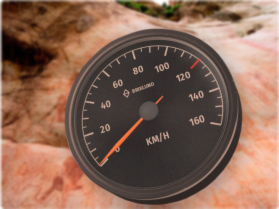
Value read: 0 km/h
